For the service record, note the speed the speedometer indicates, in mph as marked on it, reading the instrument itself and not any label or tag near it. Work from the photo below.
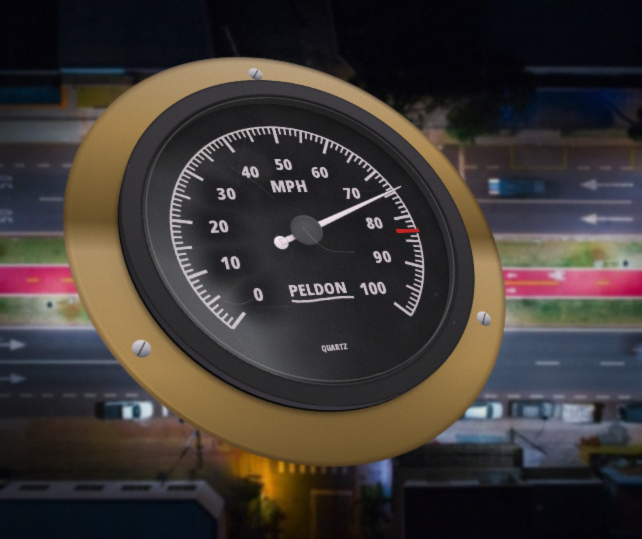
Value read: 75 mph
